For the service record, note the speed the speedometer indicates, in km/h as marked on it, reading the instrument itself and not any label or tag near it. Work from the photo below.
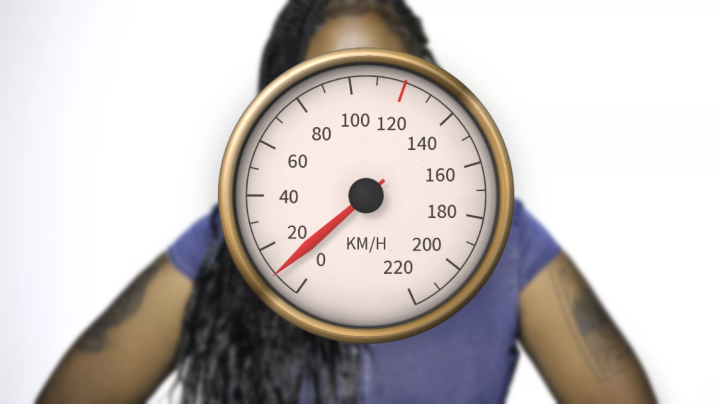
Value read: 10 km/h
